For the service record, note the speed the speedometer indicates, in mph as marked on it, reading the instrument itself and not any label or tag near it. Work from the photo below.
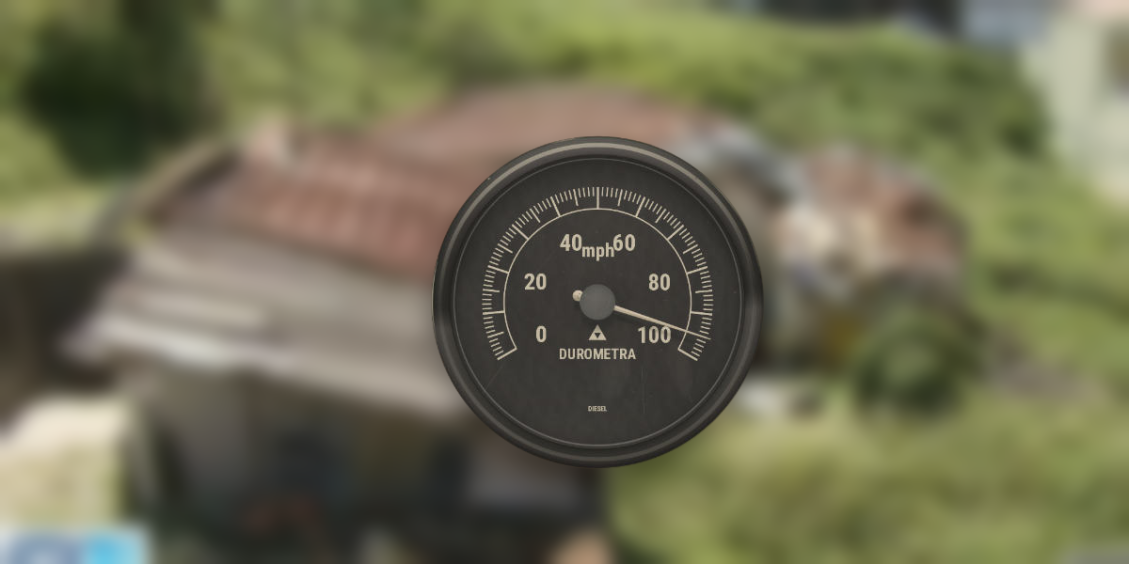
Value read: 95 mph
